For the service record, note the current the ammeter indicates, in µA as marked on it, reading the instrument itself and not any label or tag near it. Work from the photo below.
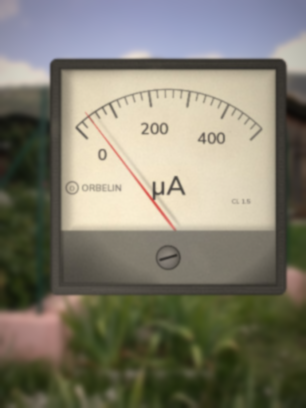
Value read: 40 µA
